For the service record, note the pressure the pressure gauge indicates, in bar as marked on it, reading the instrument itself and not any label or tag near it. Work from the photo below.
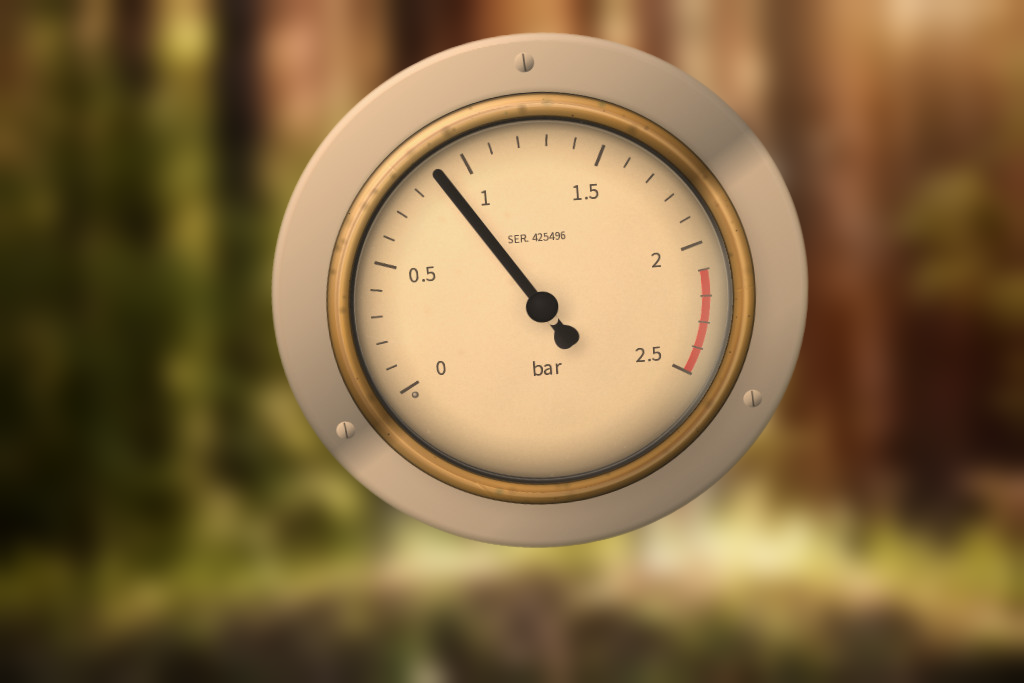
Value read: 0.9 bar
